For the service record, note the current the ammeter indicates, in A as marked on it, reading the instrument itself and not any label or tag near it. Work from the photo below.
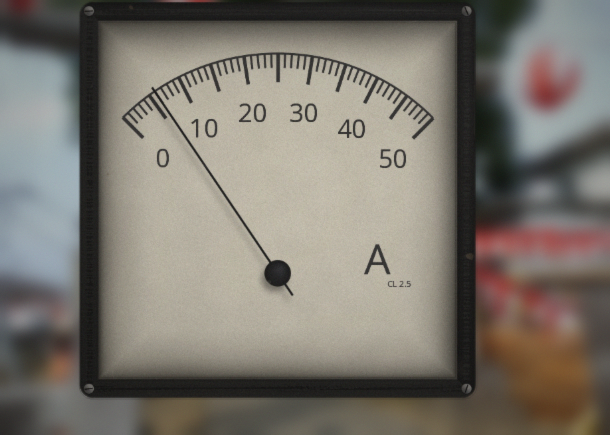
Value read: 6 A
